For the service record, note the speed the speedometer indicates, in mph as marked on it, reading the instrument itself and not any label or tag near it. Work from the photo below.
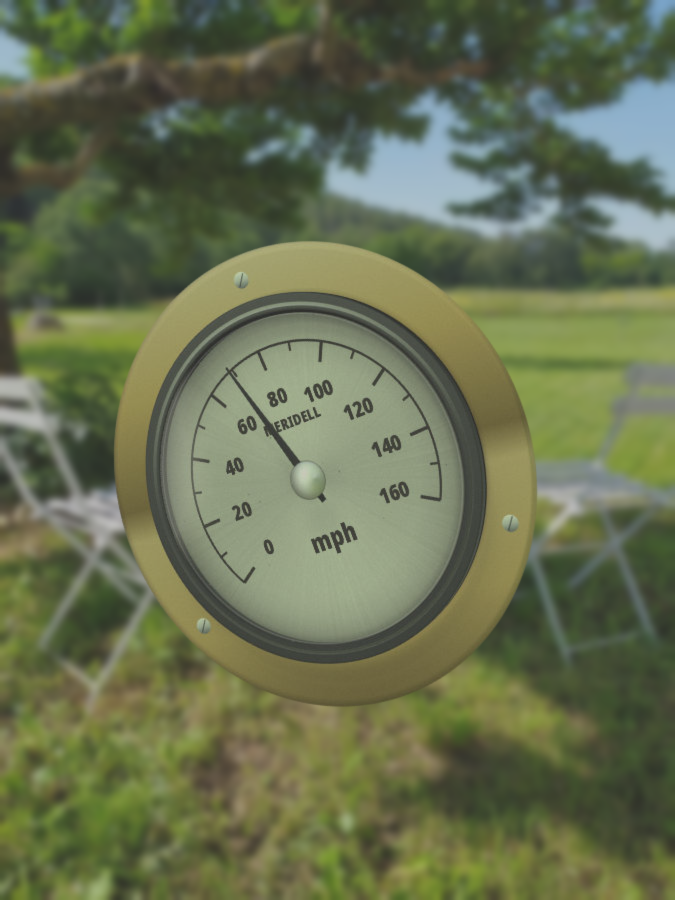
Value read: 70 mph
